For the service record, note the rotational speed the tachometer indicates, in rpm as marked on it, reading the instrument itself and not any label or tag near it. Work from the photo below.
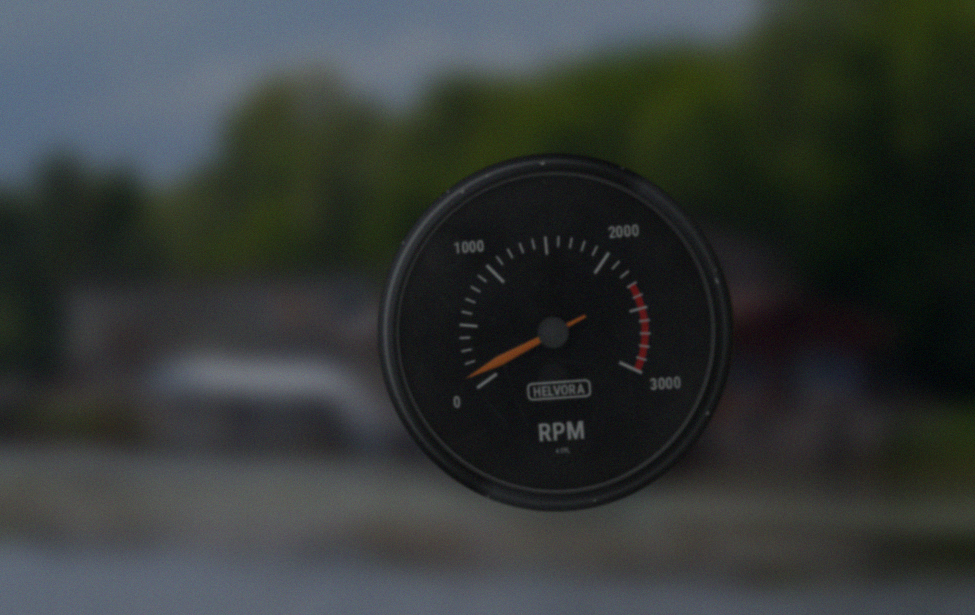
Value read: 100 rpm
